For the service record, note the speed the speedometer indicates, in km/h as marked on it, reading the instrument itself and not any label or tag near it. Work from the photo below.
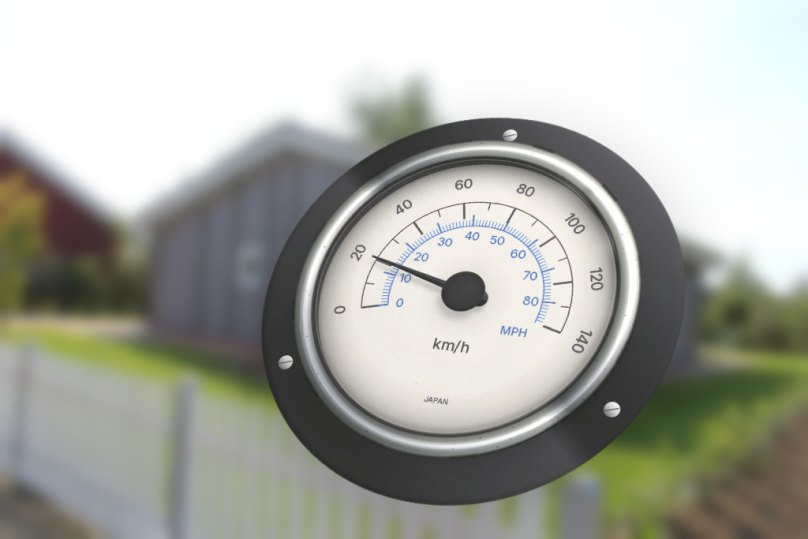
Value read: 20 km/h
